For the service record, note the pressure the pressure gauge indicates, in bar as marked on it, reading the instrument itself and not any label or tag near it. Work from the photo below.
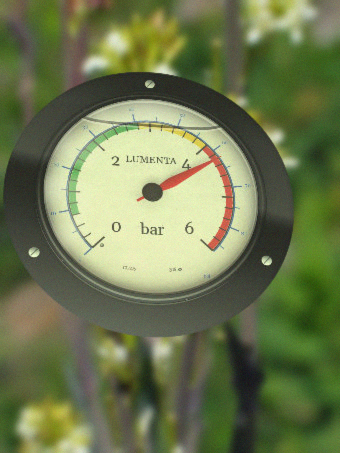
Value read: 4.3 bar
